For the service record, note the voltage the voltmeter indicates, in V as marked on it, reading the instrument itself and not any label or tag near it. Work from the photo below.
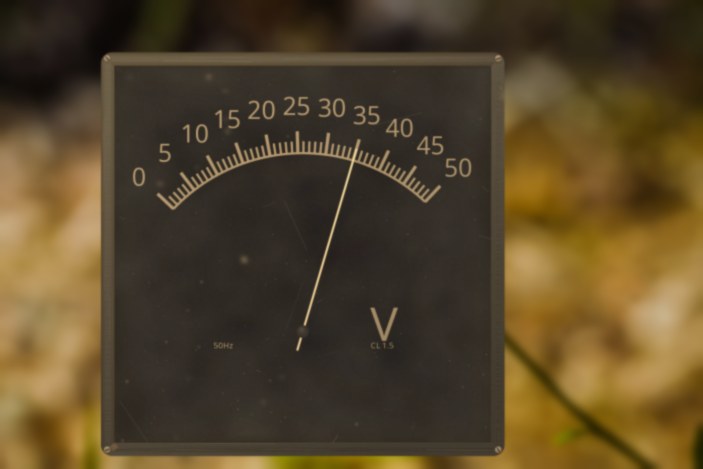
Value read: 35 V
